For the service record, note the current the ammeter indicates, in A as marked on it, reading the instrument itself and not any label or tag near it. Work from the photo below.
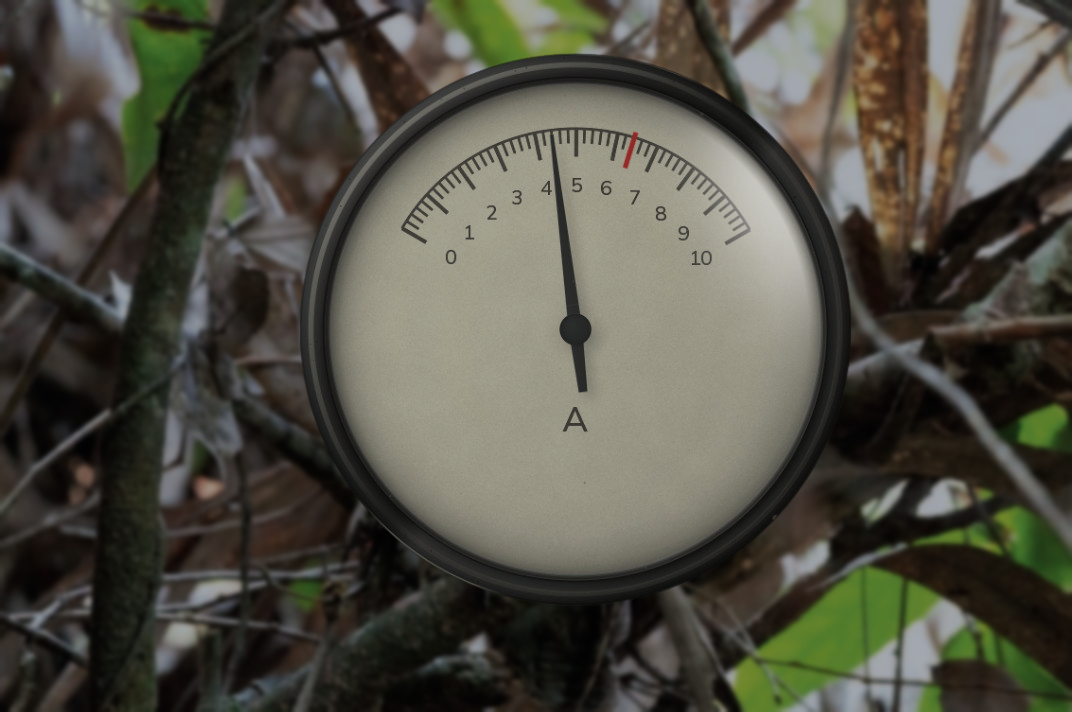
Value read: 4.4 A
